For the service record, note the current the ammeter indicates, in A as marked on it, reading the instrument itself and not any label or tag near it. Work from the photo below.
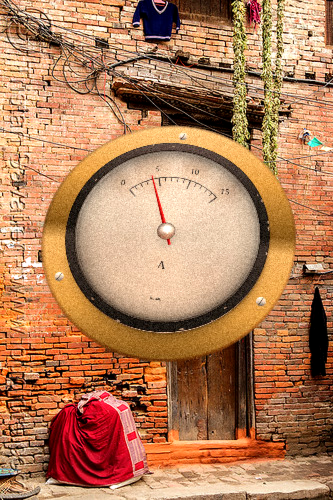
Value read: 4 A
